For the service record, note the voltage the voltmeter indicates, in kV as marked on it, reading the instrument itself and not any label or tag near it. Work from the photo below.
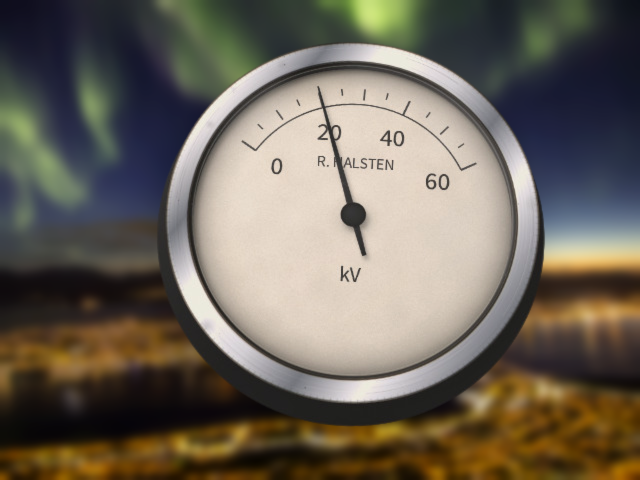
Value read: 20 kV
